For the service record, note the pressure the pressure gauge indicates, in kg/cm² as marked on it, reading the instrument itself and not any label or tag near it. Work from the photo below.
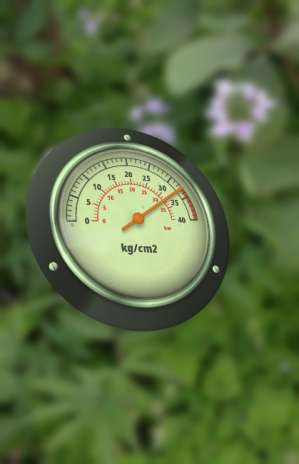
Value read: 33 kg/cm²
